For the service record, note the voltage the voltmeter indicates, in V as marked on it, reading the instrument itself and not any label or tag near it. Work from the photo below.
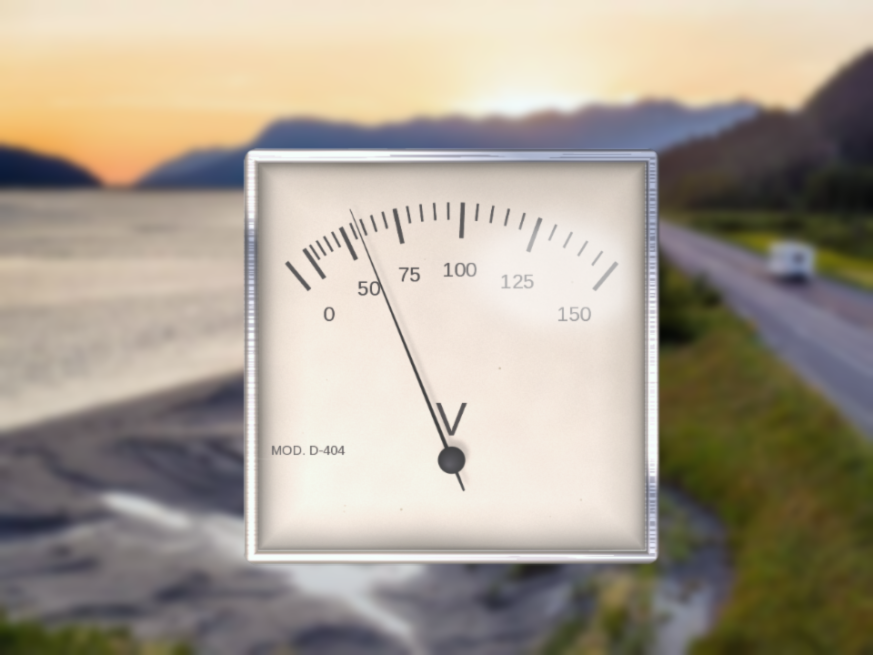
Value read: 57.5 V
